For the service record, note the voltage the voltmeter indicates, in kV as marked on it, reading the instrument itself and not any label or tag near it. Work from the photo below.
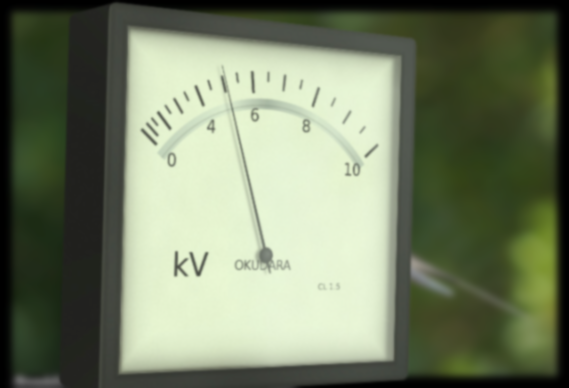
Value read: 5 kV
